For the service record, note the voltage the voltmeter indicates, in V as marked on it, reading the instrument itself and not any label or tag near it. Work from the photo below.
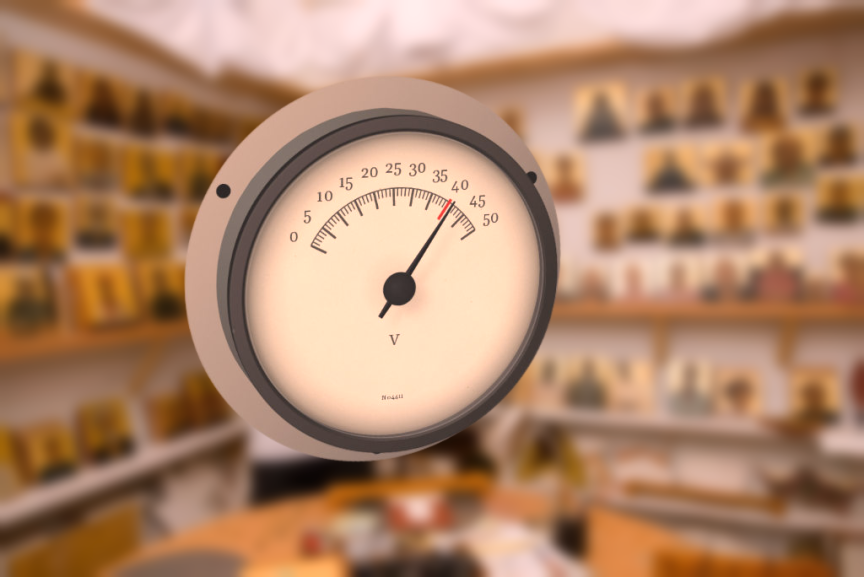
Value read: 40 V
